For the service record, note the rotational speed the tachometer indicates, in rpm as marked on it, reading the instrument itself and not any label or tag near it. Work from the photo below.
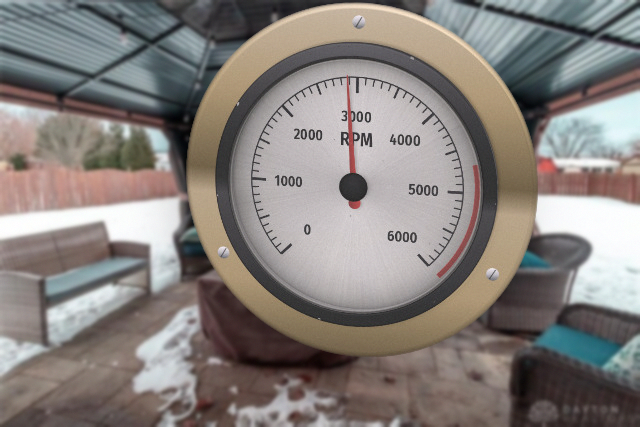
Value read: 2900 rpm
